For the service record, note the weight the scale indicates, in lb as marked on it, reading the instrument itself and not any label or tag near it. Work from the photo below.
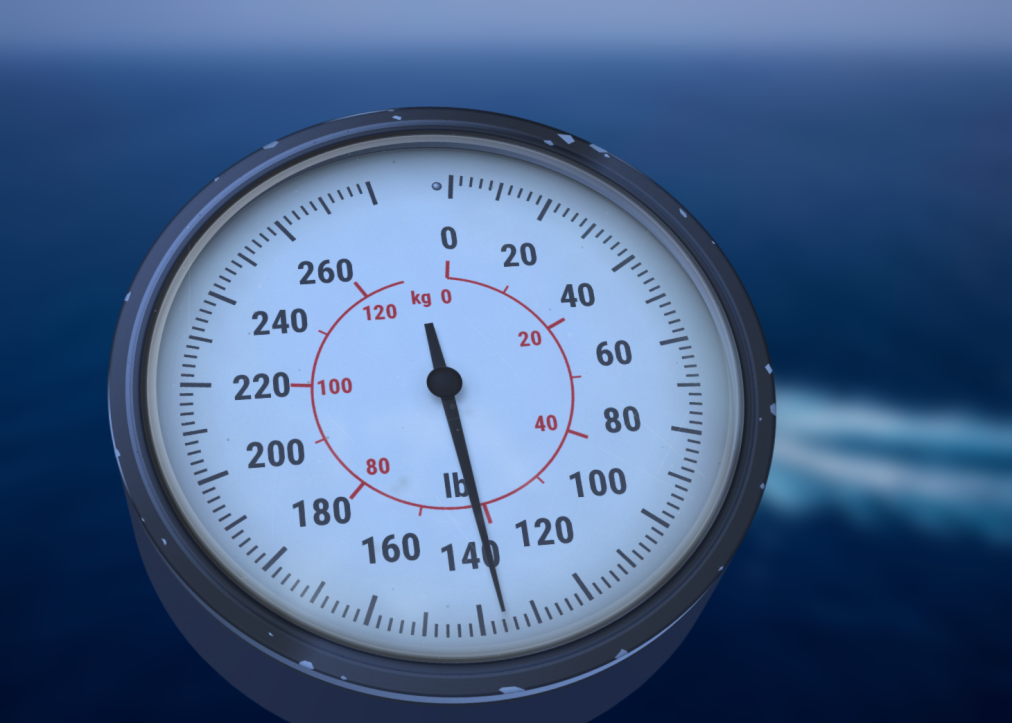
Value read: 136 lb
